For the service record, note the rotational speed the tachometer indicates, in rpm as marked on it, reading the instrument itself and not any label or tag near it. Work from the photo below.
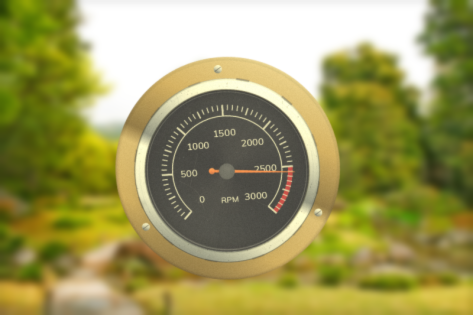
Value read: 2550 rpm
